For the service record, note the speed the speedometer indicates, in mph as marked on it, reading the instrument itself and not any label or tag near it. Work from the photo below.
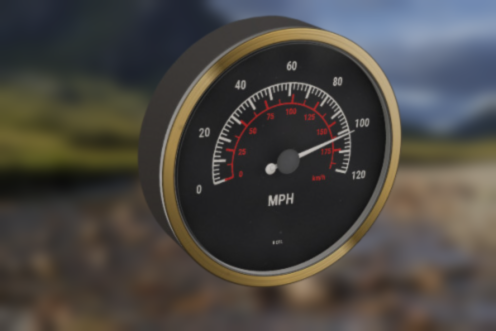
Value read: 100 mph
